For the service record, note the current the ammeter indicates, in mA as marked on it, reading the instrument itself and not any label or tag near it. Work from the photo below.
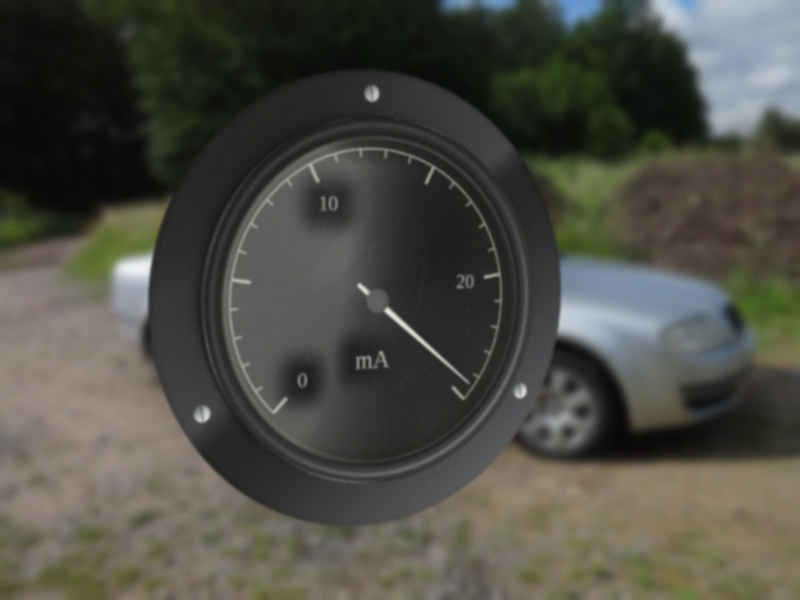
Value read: 24.5 mA
